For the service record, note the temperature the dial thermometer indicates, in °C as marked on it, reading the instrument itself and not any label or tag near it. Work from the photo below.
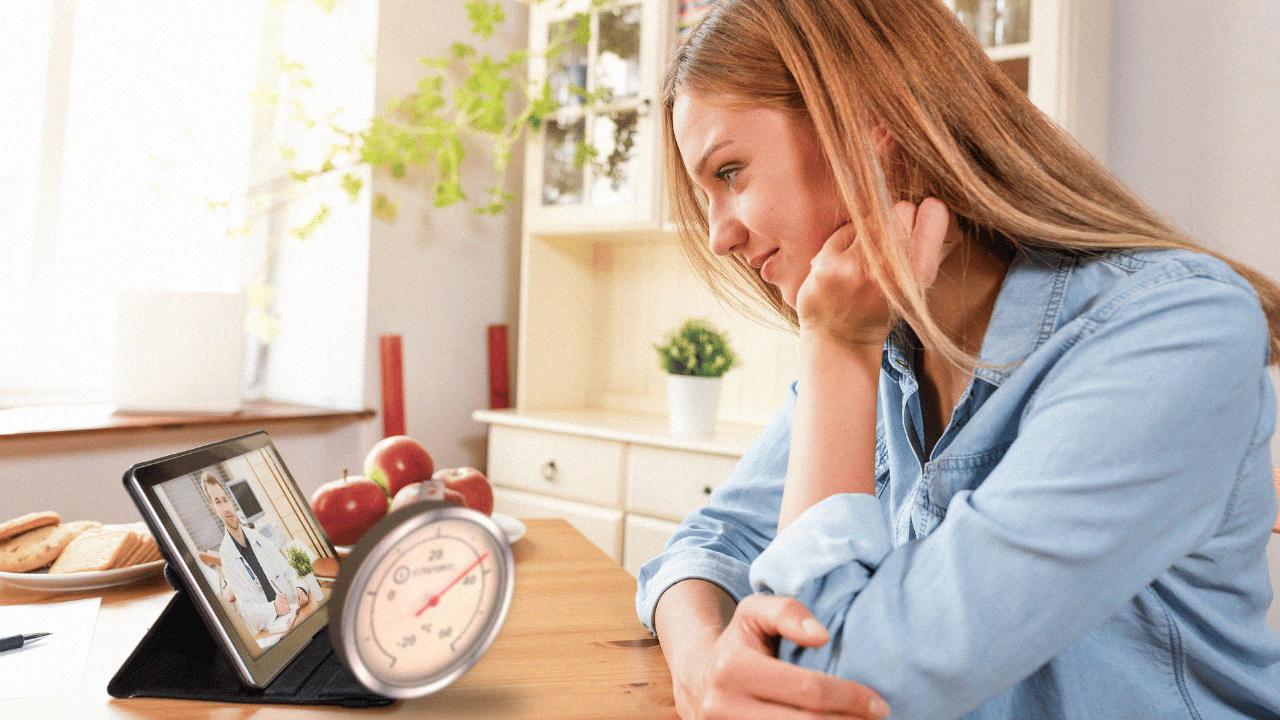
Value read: 35 °C
